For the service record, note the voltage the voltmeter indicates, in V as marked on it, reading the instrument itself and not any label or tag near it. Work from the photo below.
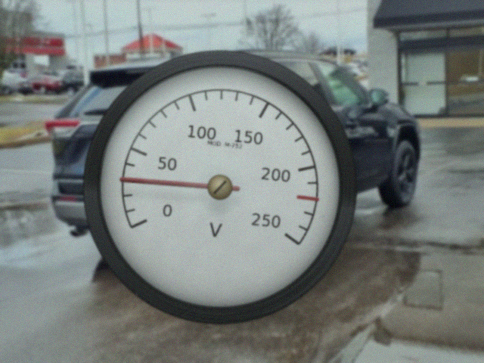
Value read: 30 V
